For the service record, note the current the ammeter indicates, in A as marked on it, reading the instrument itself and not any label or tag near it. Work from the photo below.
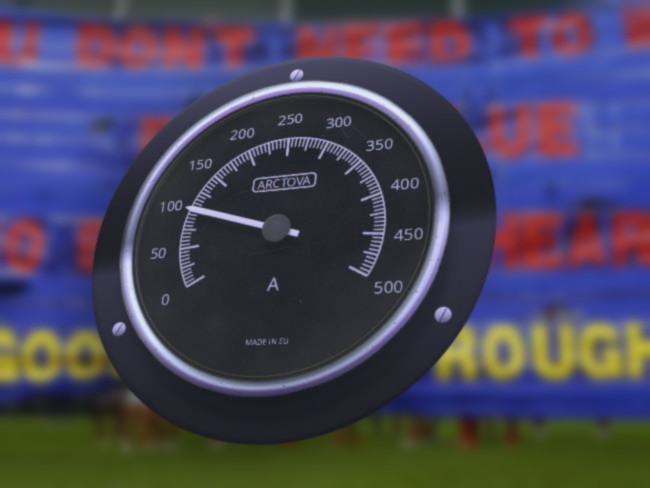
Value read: 100 A
